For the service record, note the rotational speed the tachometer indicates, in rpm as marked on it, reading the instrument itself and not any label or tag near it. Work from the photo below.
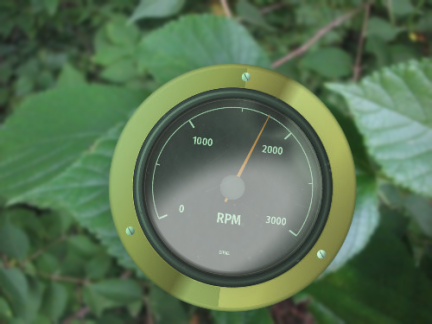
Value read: 1750 rpm
